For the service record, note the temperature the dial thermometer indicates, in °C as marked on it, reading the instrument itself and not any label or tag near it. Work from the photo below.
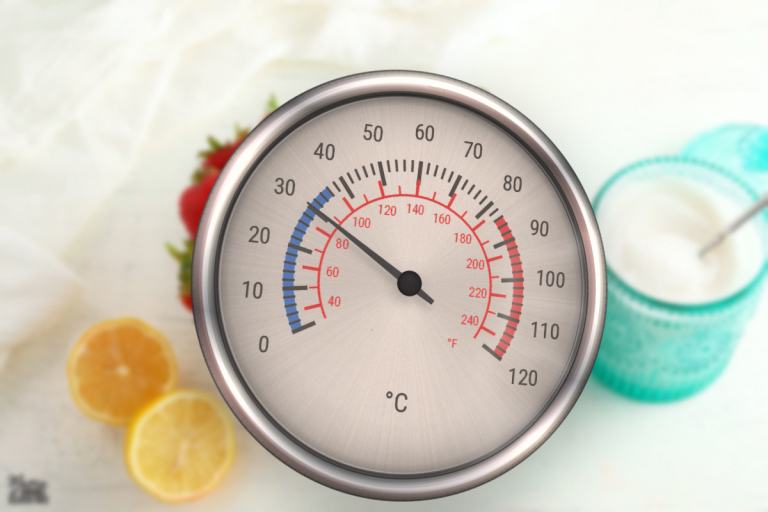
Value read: 30 °C
